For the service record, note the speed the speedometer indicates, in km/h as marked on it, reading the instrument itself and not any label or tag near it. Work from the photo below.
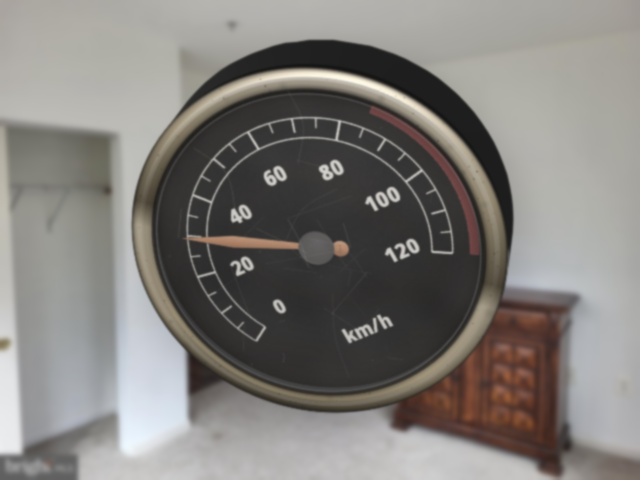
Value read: 30 km/h
